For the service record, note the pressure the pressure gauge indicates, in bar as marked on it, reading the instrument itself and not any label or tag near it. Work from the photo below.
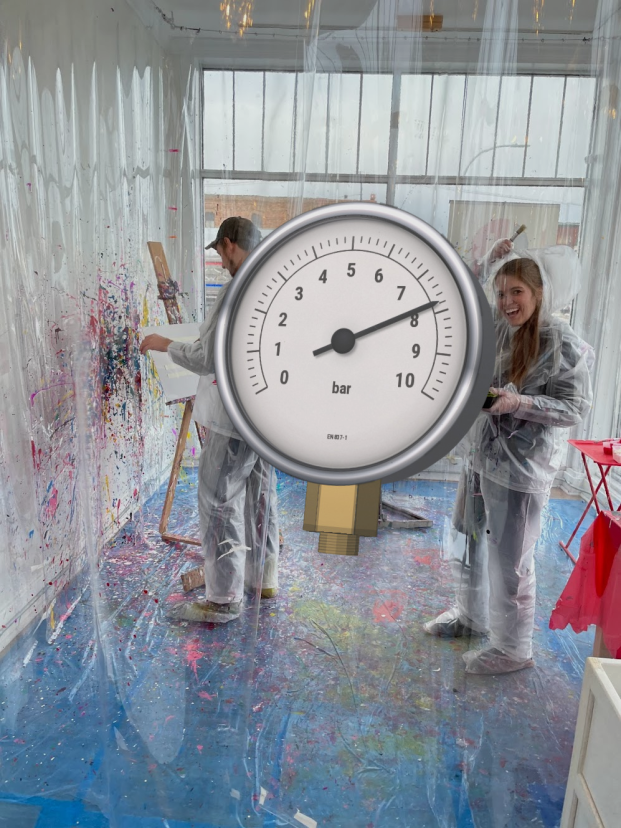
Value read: 7.8 bar
